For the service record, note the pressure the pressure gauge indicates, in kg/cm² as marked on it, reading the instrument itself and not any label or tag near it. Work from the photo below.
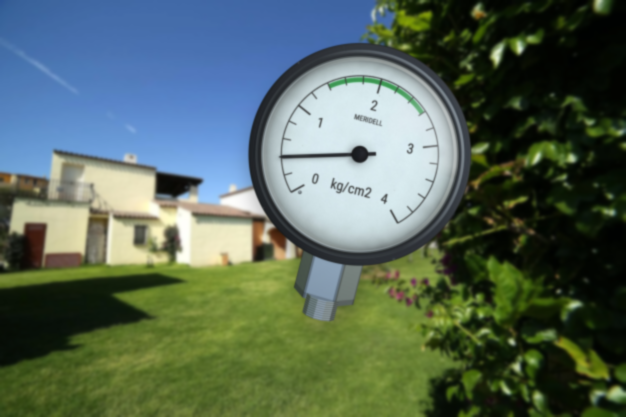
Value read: 0.4 kg/cm²
